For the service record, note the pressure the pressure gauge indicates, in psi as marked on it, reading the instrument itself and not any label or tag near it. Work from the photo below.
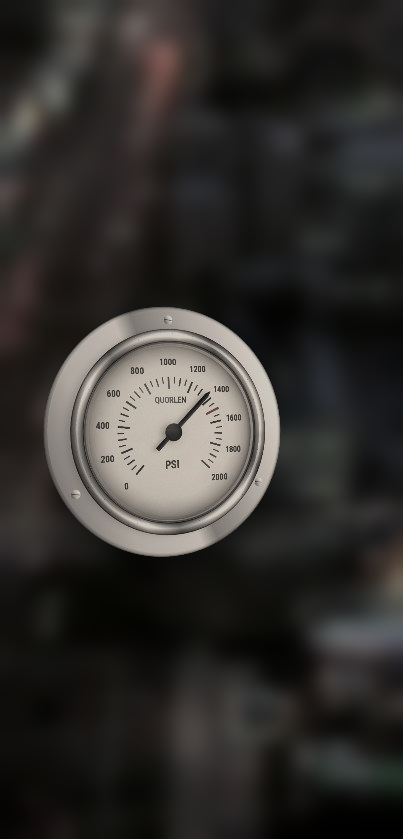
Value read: 1350 psi
